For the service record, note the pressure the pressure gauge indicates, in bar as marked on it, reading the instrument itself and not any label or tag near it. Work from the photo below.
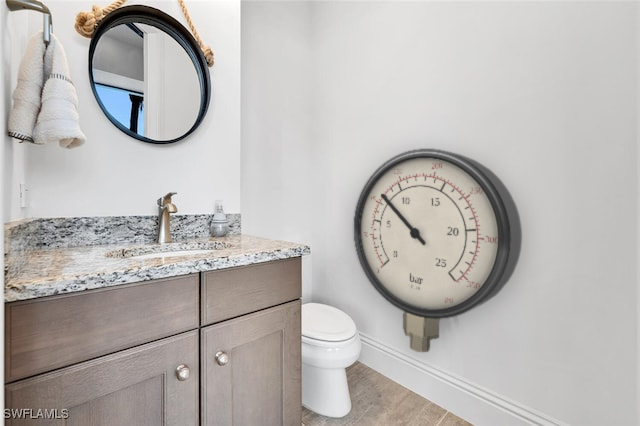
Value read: 8 bar
